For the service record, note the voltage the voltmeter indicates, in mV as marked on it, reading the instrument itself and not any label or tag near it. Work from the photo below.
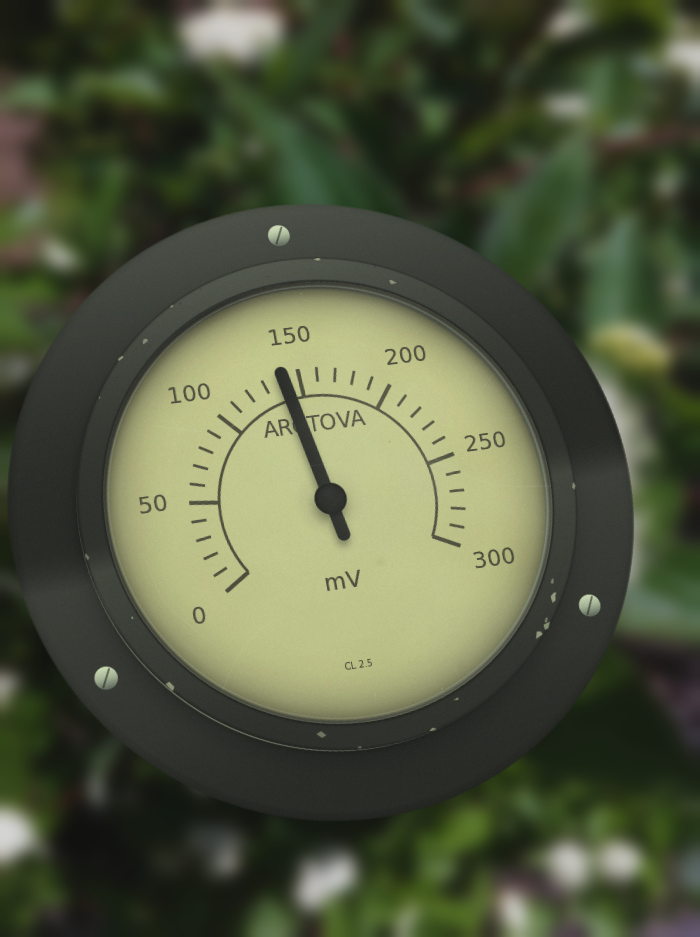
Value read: 140 mV
